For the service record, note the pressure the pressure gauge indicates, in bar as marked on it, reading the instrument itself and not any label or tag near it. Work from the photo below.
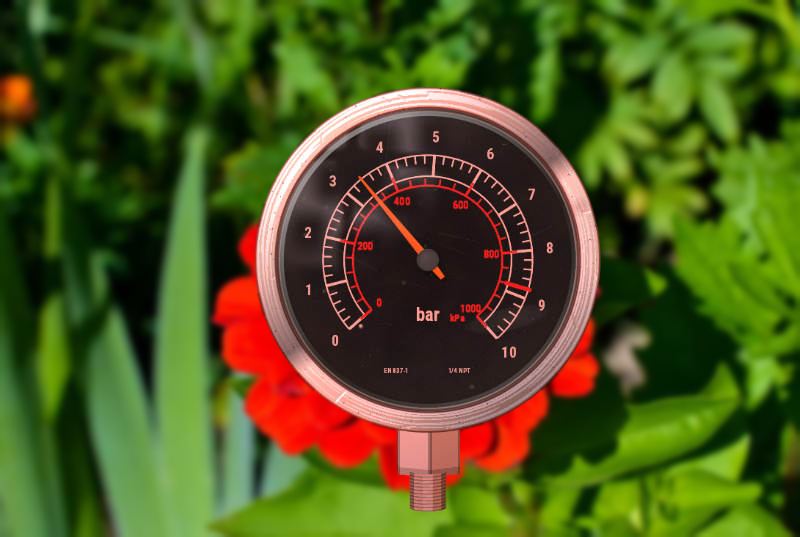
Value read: 3.4 bar
